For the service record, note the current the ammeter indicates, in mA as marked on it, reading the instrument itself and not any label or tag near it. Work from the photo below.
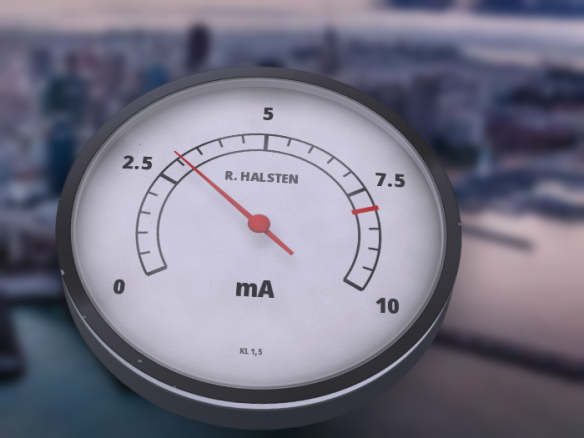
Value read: 3 mA
